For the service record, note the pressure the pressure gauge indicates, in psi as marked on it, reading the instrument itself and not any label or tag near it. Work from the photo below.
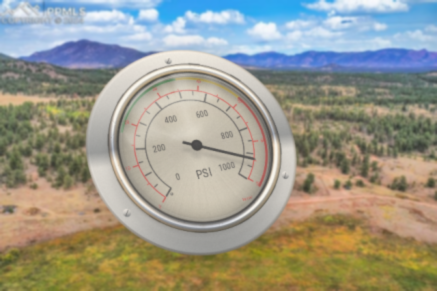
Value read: 925 psi
